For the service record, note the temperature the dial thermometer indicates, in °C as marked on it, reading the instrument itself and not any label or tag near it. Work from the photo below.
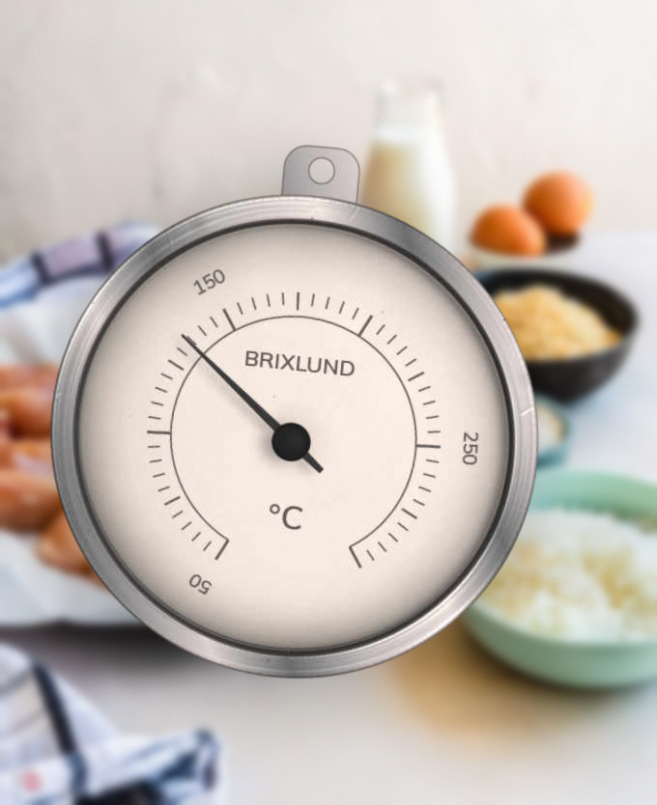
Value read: 135 °C
